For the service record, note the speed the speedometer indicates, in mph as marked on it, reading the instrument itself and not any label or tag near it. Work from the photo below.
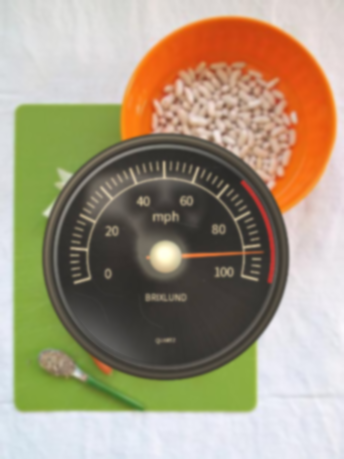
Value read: 92 mph
